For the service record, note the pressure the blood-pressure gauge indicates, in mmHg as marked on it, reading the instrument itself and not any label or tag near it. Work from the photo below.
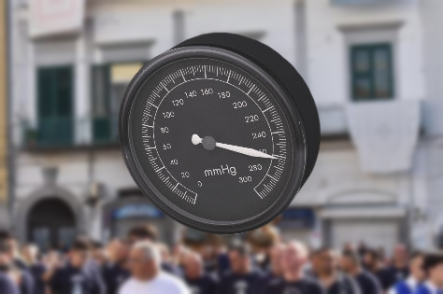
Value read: 260 mmHg
